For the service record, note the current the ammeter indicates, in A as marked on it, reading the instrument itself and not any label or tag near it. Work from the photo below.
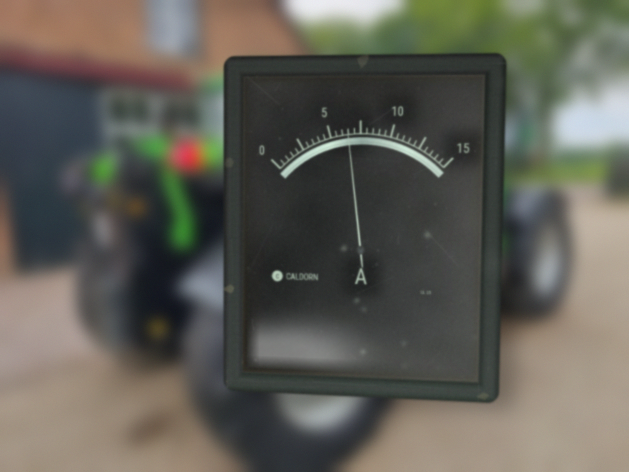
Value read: 6.5 A
